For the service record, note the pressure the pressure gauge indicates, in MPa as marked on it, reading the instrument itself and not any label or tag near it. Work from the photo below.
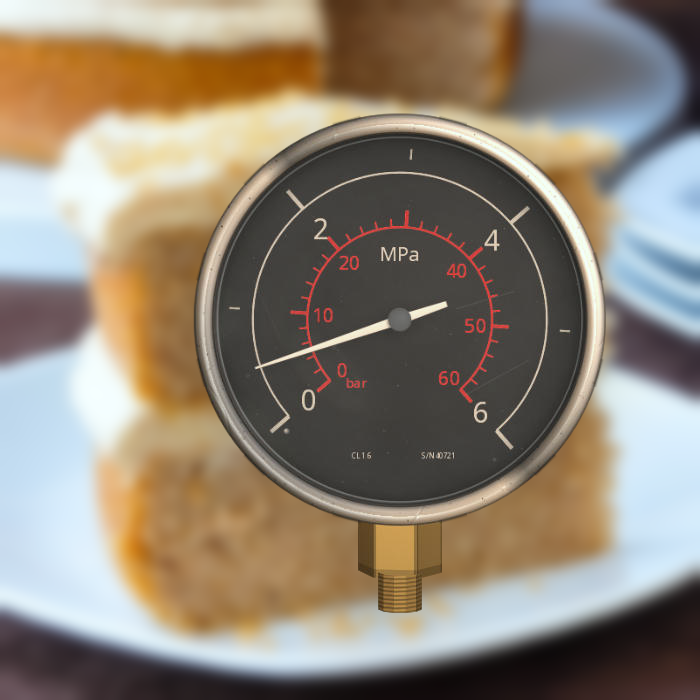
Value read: 0.5 MPa
